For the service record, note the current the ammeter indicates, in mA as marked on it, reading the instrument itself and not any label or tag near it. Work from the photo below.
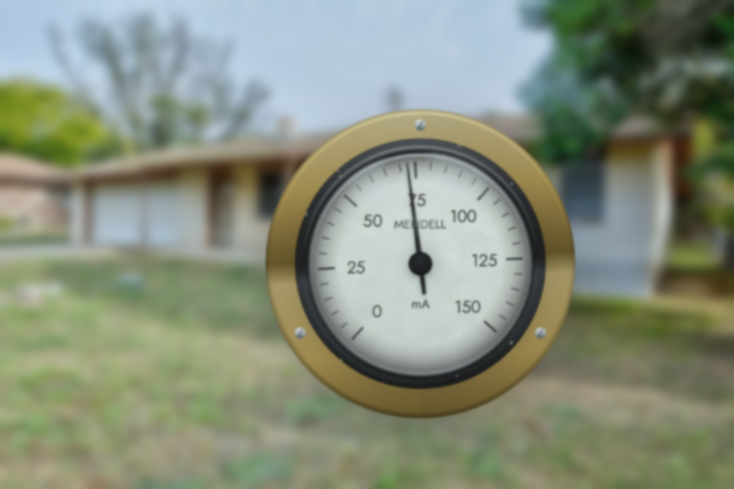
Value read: 72.5 mA
